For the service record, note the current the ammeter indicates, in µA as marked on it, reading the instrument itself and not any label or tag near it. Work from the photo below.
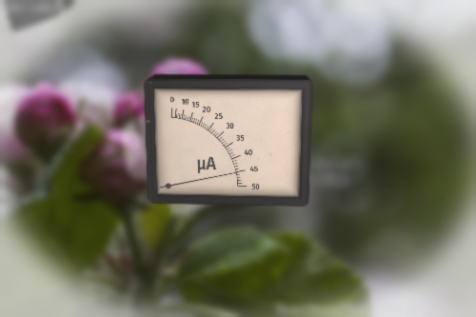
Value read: 45 µA
